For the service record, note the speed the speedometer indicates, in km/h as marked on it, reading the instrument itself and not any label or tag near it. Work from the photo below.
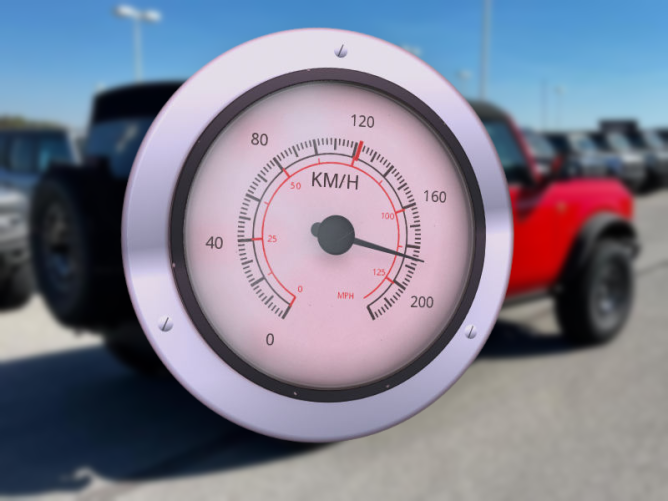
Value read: 186 km/h
